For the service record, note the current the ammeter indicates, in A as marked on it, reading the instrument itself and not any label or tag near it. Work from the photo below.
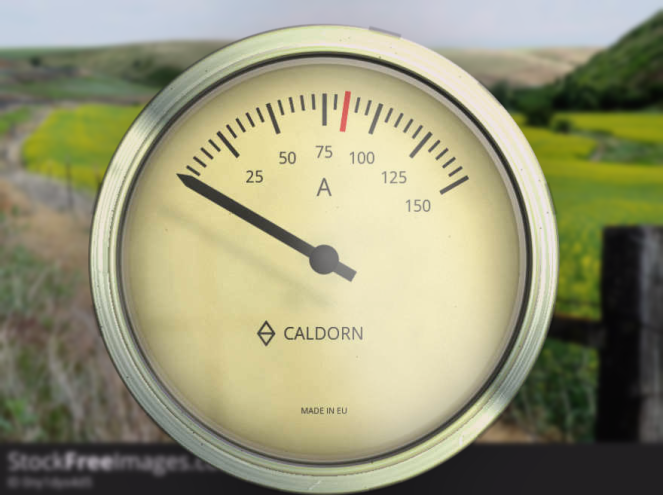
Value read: 0 A
